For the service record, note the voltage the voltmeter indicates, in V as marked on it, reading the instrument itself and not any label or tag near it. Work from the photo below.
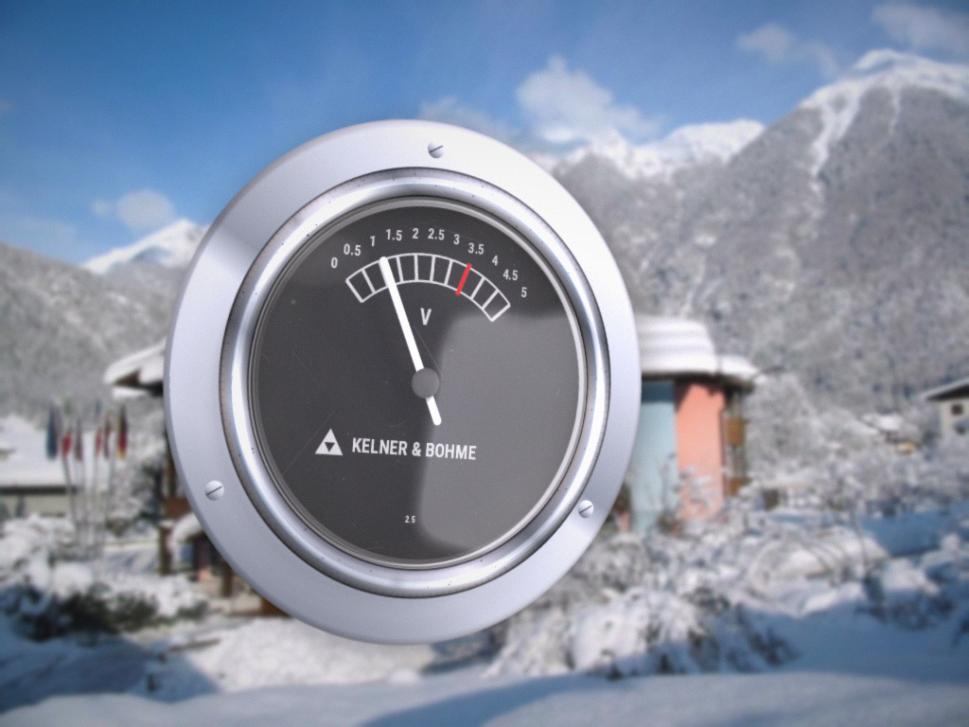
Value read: 1 V
